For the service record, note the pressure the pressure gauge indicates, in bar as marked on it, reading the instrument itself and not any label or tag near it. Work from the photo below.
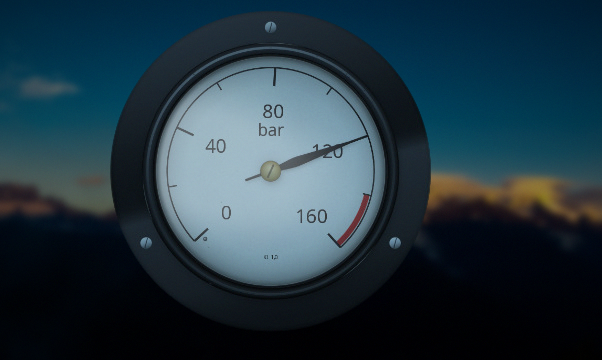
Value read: 120 bar
